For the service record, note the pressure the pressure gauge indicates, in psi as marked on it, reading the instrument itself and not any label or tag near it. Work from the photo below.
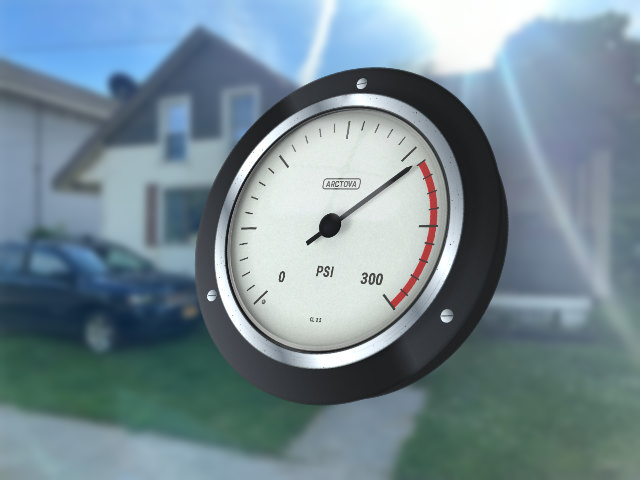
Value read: 210 psi
